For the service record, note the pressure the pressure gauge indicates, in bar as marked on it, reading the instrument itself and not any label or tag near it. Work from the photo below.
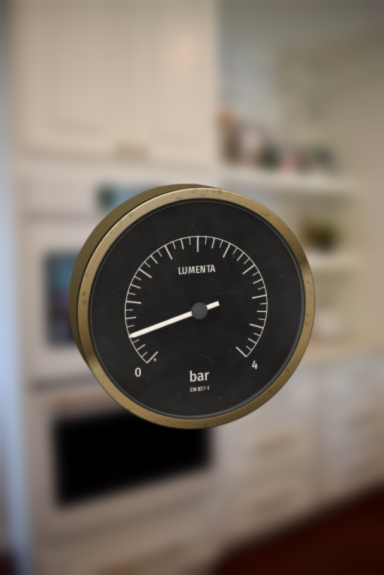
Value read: 0.4 bar
